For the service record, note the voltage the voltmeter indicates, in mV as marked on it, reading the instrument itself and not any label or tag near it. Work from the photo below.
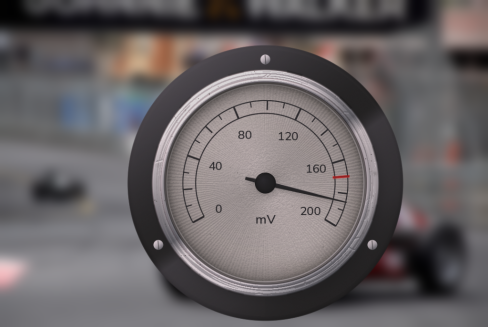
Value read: 185 mV
